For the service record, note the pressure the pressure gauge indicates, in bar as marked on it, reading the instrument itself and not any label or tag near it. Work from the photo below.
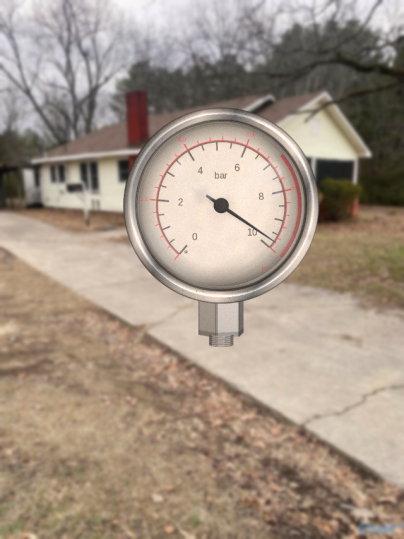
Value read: 9.75 bar
